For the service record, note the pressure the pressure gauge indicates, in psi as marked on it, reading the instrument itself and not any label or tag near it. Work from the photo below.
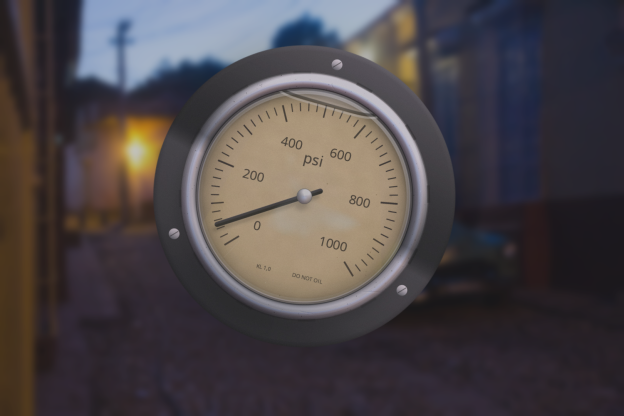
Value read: 50 psi
